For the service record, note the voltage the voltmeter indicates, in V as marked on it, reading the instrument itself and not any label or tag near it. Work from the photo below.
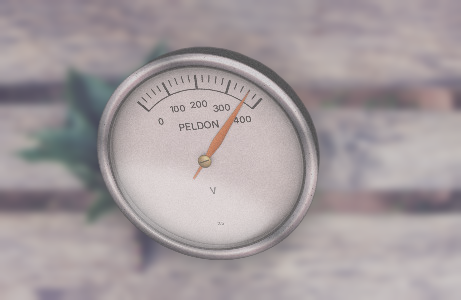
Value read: 360 V
